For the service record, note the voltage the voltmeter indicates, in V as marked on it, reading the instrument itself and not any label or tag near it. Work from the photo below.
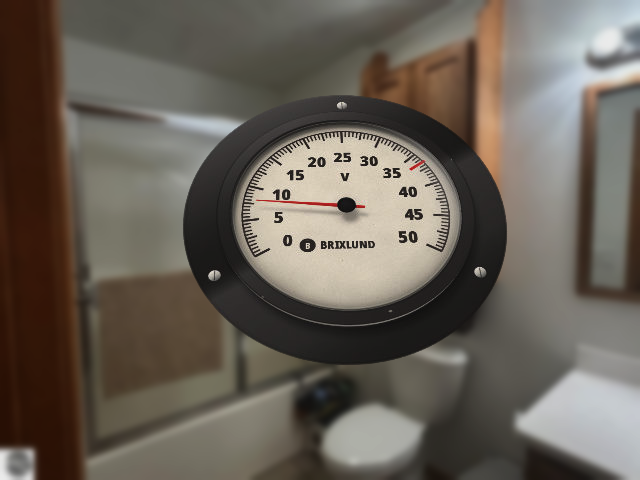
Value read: 7.5 V
